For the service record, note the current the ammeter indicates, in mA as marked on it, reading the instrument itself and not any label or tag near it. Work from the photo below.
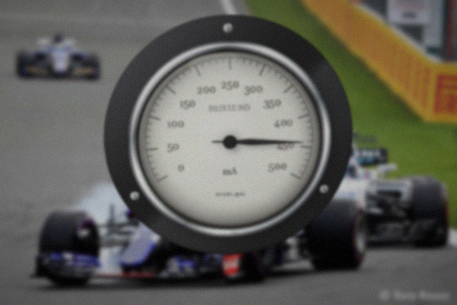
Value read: 440 mA
